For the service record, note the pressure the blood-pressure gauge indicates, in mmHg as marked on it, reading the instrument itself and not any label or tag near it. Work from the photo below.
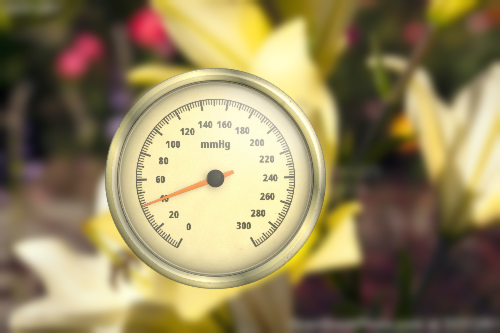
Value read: 40 mmHg
